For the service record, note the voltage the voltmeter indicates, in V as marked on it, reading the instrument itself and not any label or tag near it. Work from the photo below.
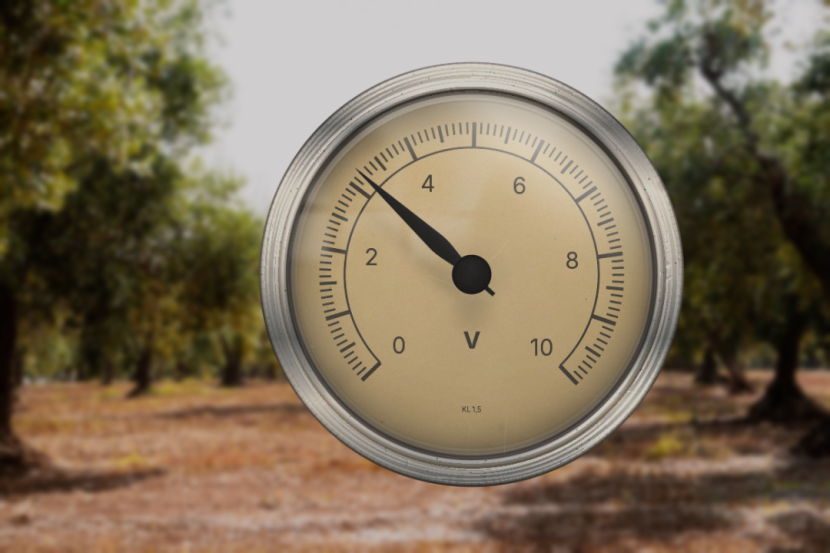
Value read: 3.2 V
